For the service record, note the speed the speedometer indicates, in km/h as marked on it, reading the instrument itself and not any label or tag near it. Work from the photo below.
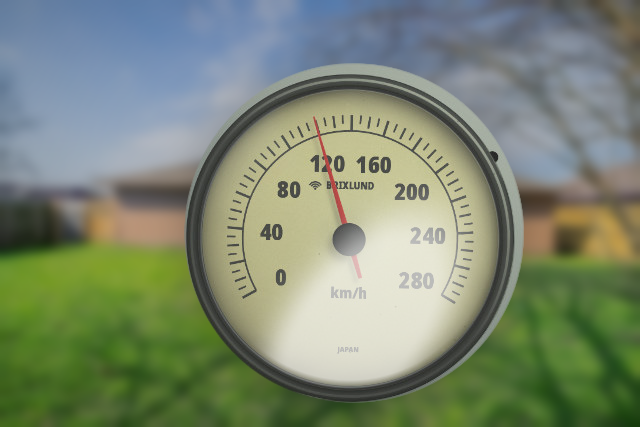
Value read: 120 km/h
